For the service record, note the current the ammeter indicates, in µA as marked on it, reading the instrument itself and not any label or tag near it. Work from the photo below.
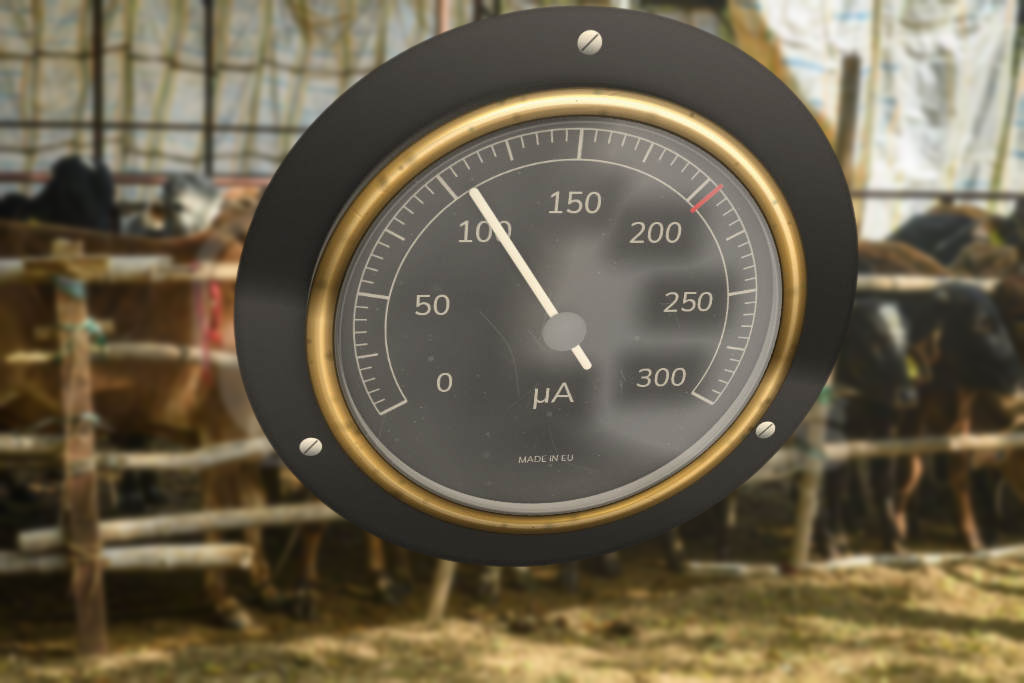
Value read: 107.5 µA
